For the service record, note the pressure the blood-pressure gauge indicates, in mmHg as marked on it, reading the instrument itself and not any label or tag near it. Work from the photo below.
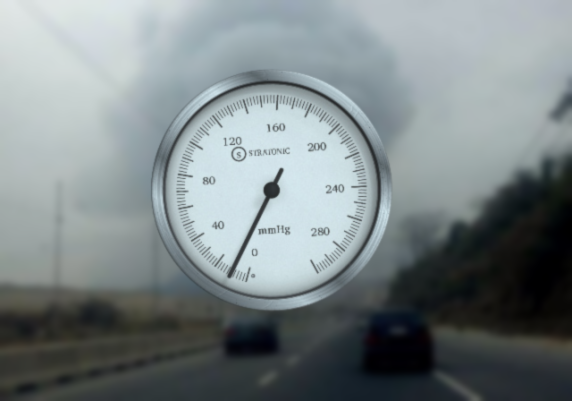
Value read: 10 mmHg
